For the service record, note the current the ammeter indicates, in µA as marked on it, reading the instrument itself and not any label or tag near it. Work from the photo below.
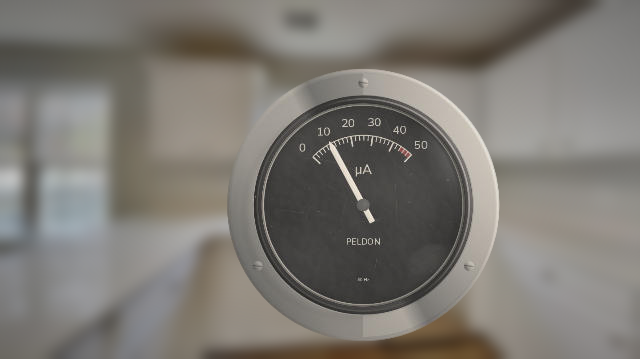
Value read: 10 µA
